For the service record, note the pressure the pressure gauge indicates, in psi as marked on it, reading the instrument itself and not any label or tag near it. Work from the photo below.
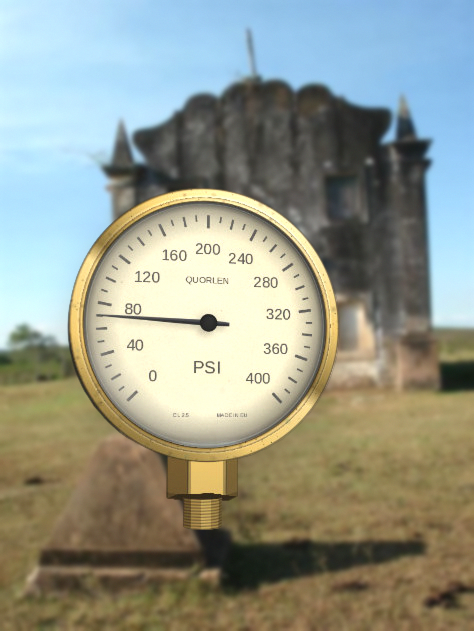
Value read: 70 psi
